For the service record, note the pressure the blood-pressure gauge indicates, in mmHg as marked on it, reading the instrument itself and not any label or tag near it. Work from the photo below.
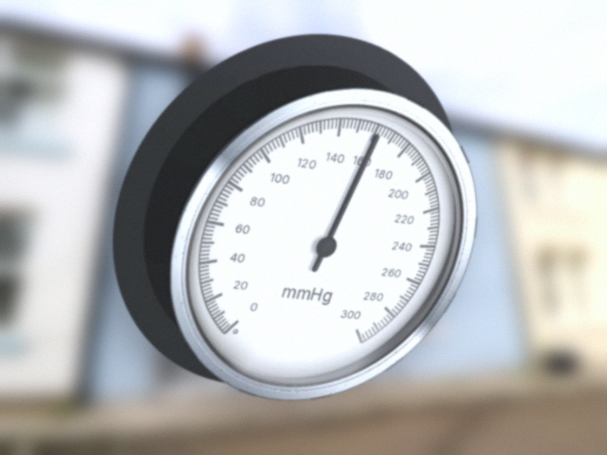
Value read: 160 mmHg
